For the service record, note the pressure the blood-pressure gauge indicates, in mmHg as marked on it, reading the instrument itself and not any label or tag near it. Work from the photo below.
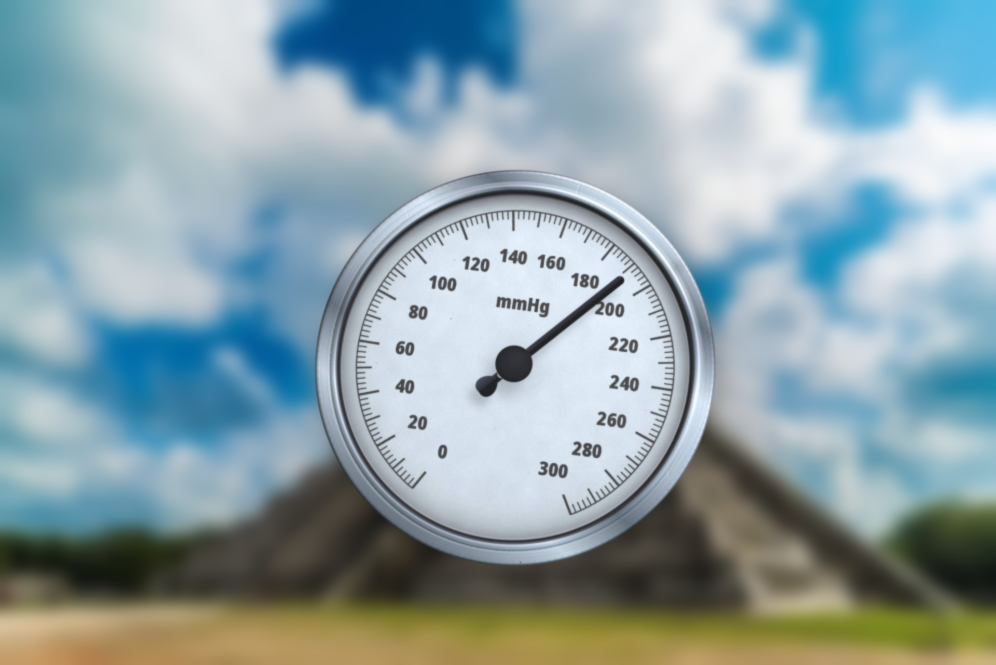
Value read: 192 mmHg
